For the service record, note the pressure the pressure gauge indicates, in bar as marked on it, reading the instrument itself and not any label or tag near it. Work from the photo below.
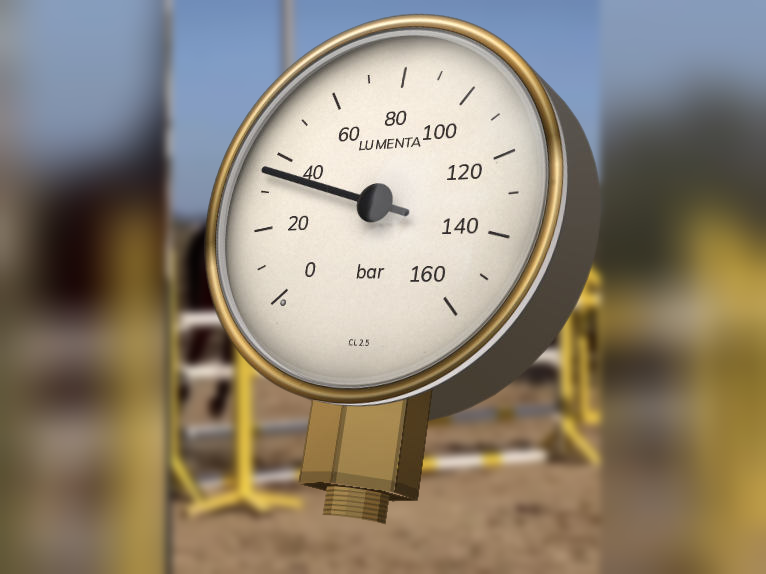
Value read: 35 bar
